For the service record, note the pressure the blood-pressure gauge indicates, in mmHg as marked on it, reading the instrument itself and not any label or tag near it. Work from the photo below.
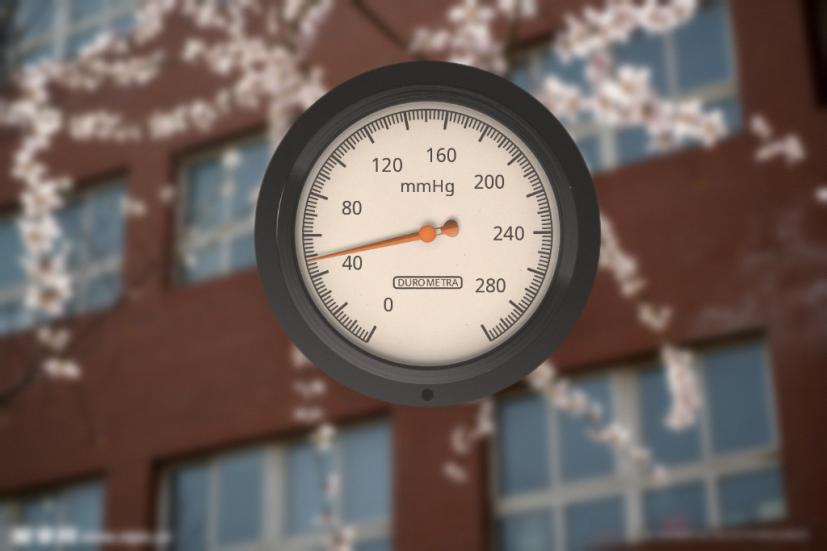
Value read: 48 mmHg
